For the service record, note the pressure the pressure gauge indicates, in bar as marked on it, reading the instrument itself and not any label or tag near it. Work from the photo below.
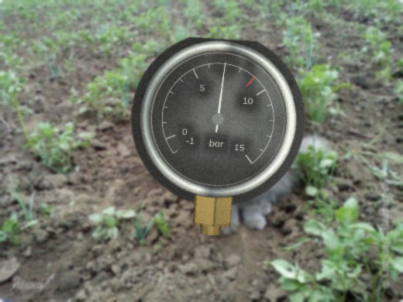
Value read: 7 bar
